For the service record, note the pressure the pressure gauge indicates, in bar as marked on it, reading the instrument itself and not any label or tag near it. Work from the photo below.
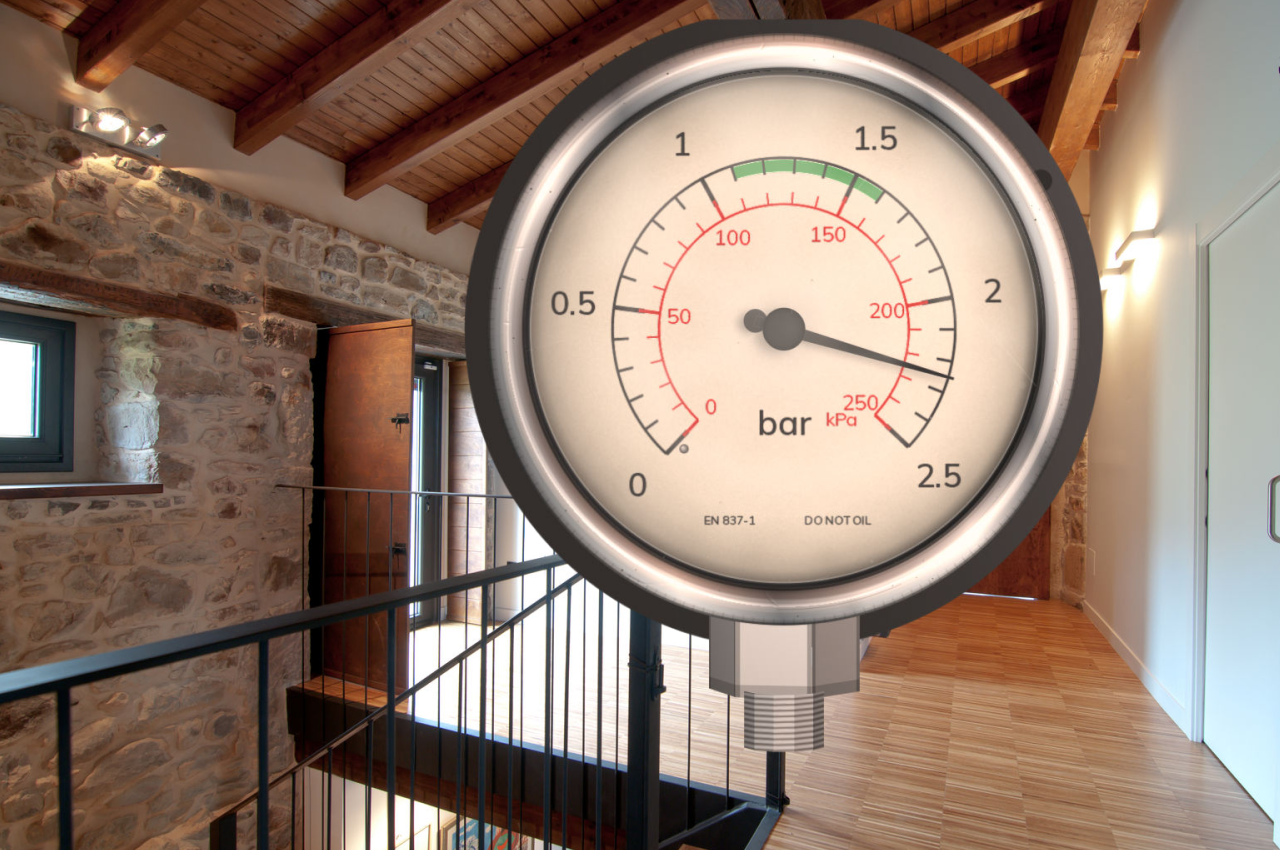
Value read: 2.25 bar
